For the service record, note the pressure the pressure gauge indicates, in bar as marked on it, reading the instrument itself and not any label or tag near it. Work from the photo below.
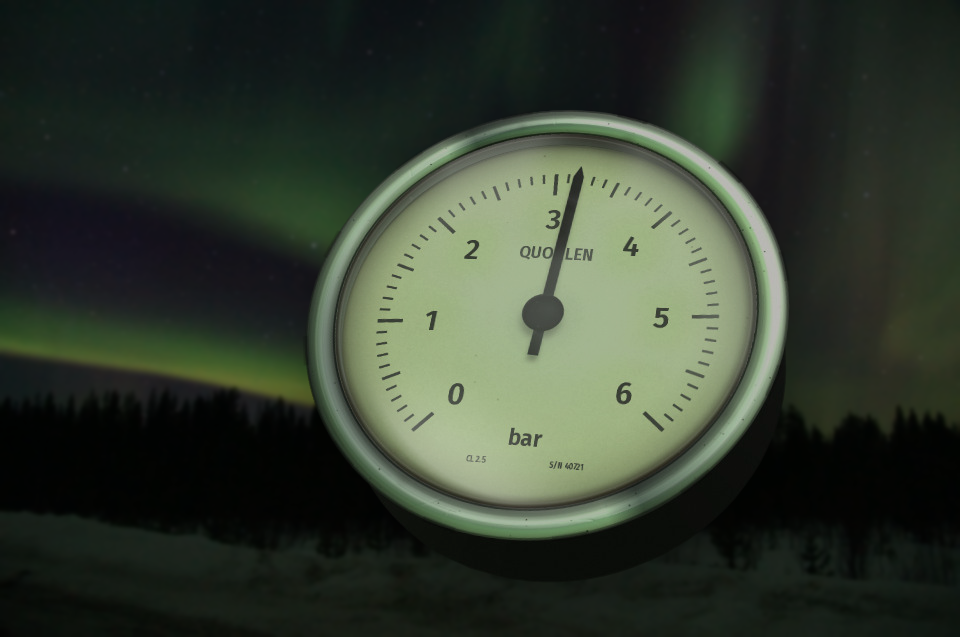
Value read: 3.2 bar
